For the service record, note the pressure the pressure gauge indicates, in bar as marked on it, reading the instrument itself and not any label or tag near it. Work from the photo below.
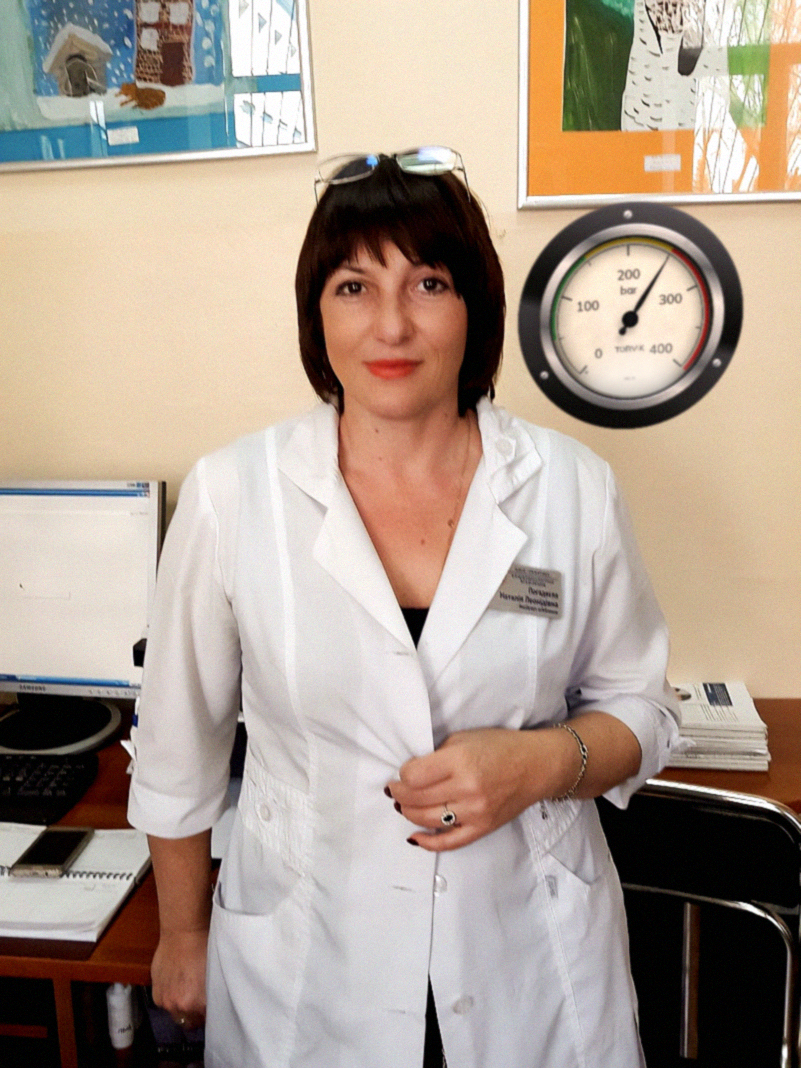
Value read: 250 bar
